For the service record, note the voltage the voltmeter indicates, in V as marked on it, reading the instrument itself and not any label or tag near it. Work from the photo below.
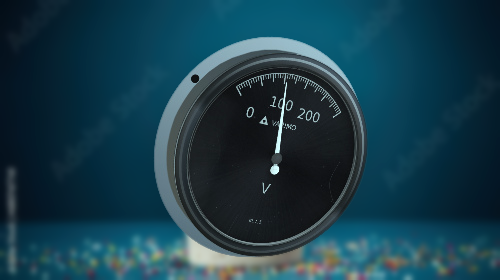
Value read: 100 V
